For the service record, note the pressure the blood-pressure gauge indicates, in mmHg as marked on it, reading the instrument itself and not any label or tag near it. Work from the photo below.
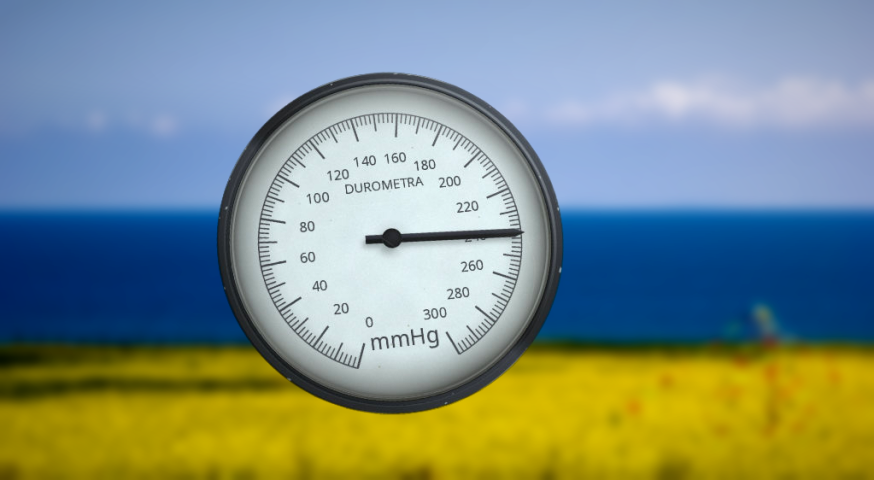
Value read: 240 mmHg
